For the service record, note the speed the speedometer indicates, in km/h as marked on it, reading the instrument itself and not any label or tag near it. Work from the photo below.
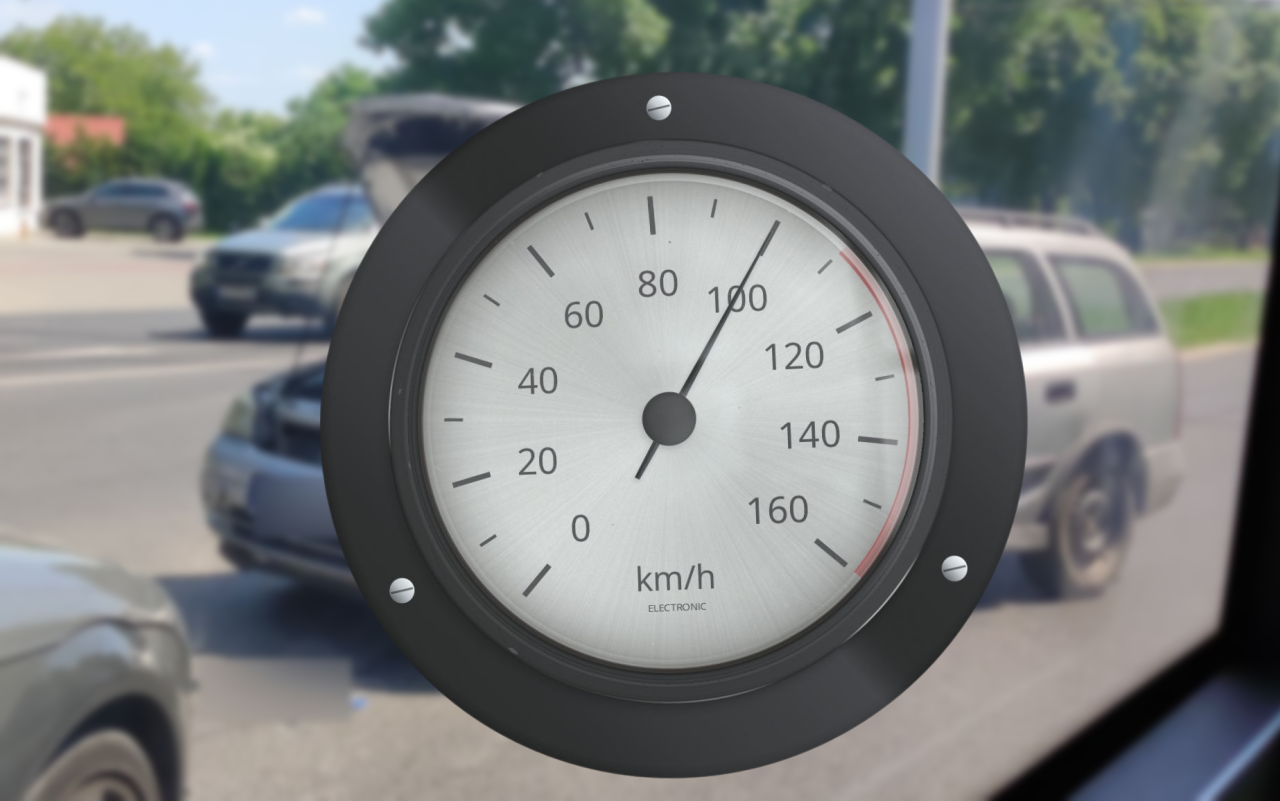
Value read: 100 km/h
